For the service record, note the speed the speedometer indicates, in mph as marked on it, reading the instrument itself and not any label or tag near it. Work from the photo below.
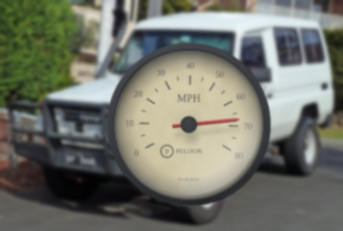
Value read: 67.5 mph
